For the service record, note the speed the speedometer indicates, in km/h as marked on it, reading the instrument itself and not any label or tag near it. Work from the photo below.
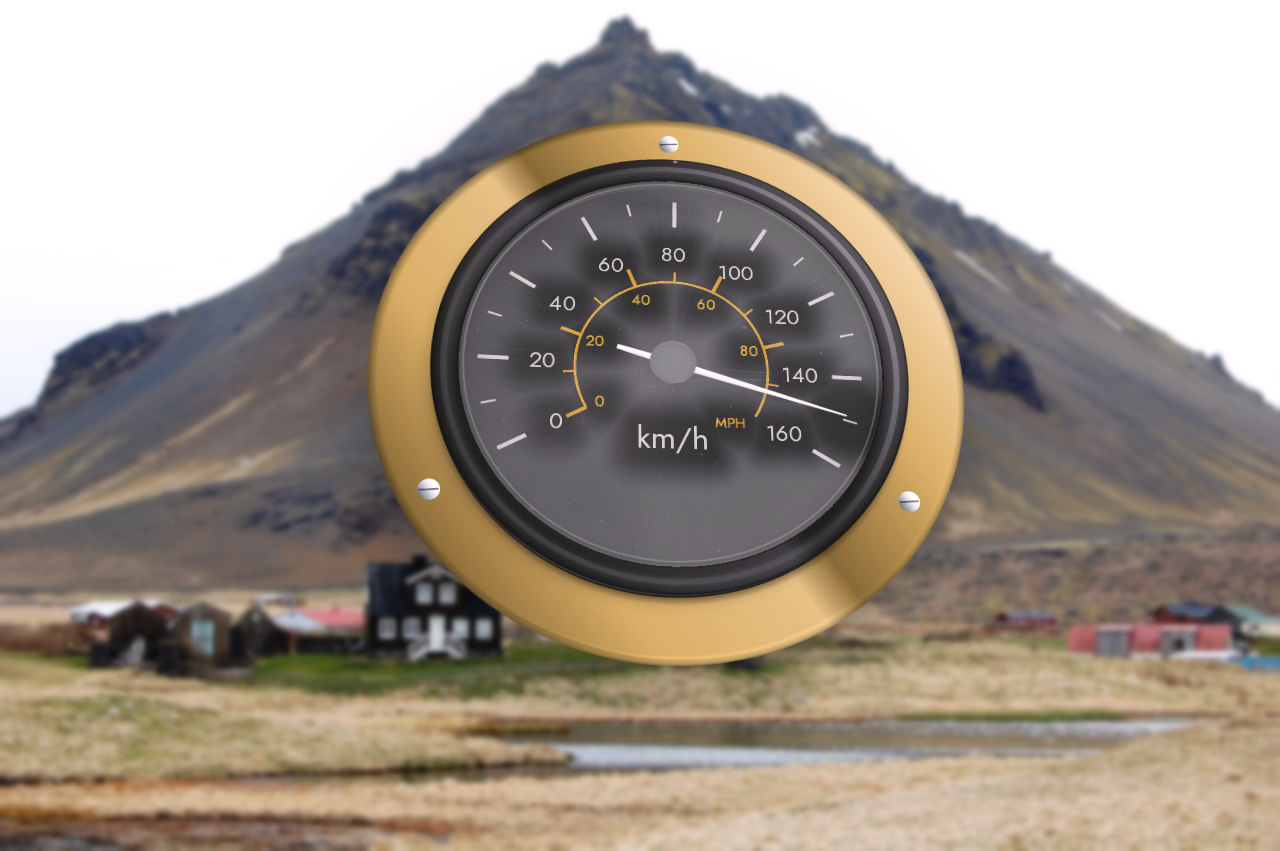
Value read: 150 km/h
